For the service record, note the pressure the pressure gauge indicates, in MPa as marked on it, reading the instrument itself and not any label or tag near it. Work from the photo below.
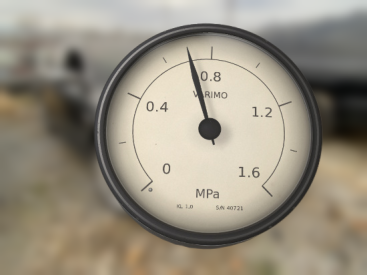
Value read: 0.7 MPa
